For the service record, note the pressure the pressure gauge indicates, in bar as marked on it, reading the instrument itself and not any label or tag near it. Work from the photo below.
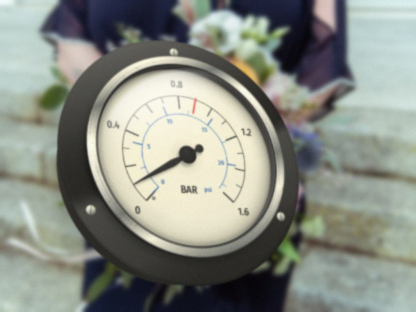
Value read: 0.1 bar
